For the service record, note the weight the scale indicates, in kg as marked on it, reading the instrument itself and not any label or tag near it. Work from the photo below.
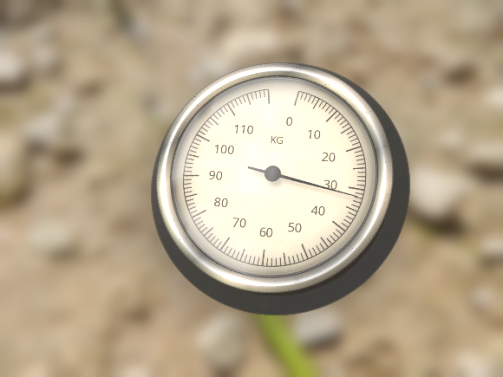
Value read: 32 kg
